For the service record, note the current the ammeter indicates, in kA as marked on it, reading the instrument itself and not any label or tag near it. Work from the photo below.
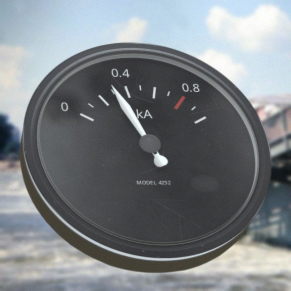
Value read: 0.3 kA
